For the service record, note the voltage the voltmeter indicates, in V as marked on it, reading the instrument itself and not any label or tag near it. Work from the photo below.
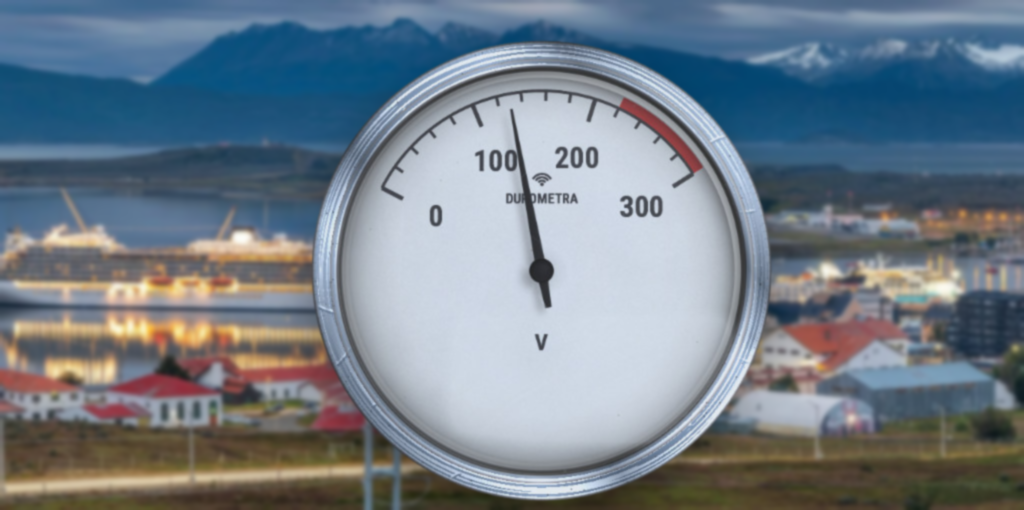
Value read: 130 V
